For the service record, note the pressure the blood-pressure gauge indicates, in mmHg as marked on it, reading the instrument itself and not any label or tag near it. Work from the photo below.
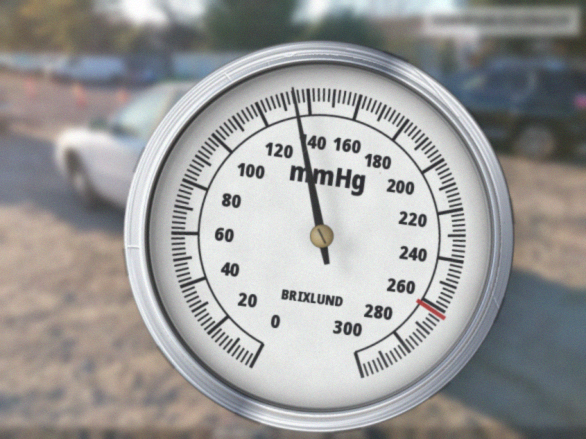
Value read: 134 mmHg
